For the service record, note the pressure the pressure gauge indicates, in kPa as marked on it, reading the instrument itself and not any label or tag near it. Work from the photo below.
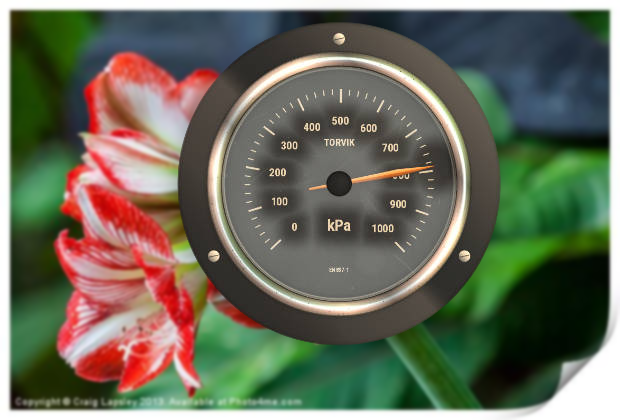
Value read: 790 kPa
